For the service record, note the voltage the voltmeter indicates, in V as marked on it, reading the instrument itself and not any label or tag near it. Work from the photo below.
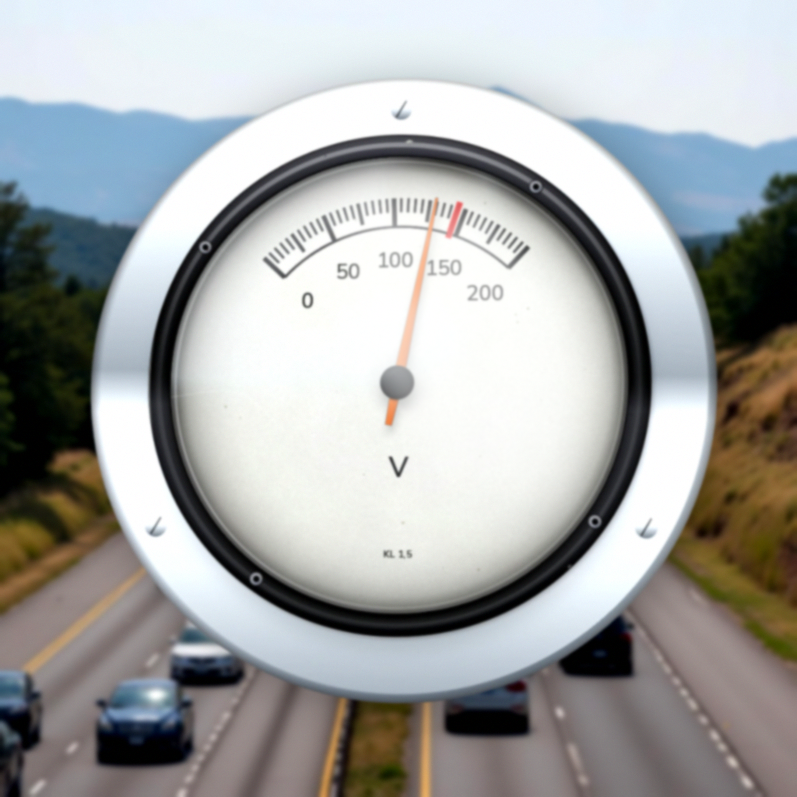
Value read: 130 V
